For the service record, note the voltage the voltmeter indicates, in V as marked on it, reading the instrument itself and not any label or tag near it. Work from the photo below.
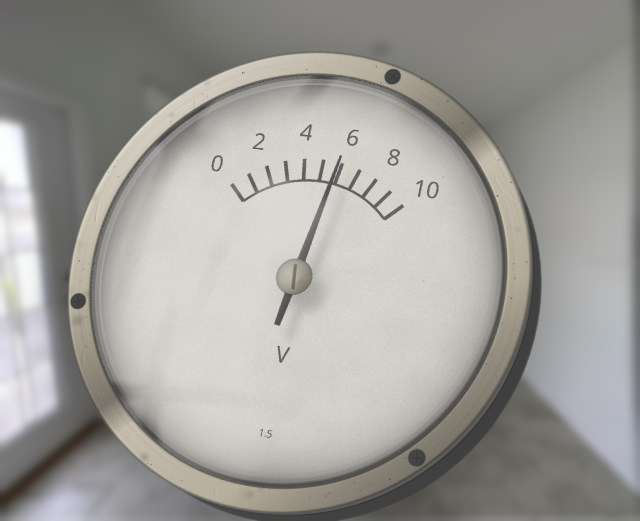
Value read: 6 V
